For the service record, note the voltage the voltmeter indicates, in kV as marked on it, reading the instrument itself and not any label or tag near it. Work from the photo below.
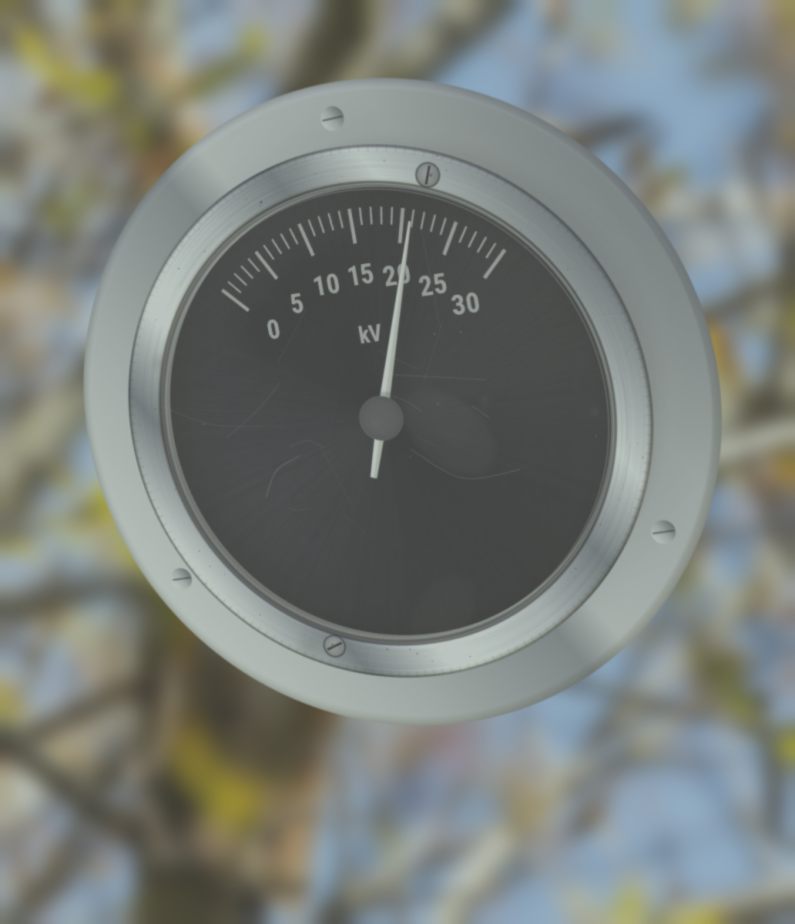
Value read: 21 kV
